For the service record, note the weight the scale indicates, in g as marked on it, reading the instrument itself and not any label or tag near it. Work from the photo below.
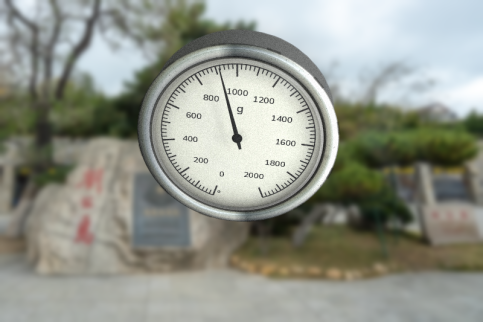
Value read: 920 g
